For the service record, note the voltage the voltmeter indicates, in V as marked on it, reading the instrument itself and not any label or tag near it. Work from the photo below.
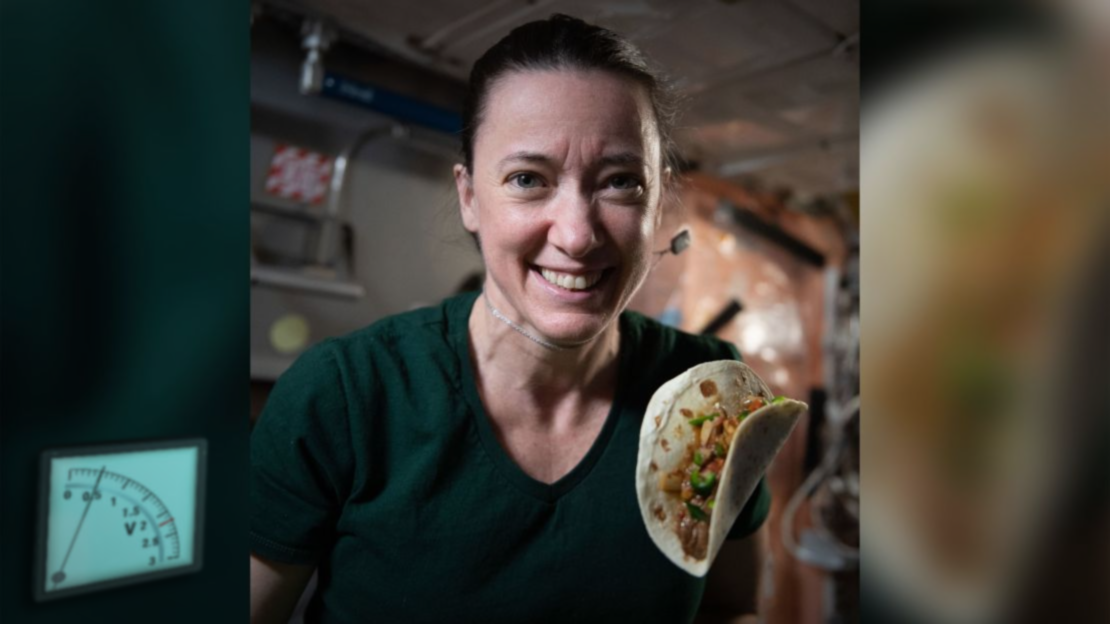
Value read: 0.5 V
